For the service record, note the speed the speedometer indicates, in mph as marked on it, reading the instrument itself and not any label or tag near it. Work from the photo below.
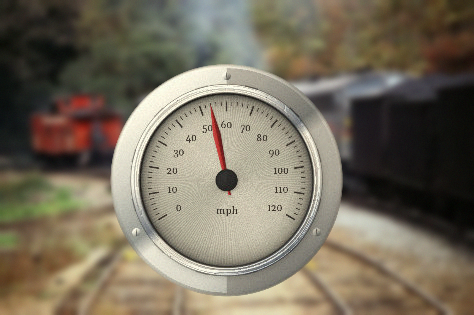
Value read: 54 mph
